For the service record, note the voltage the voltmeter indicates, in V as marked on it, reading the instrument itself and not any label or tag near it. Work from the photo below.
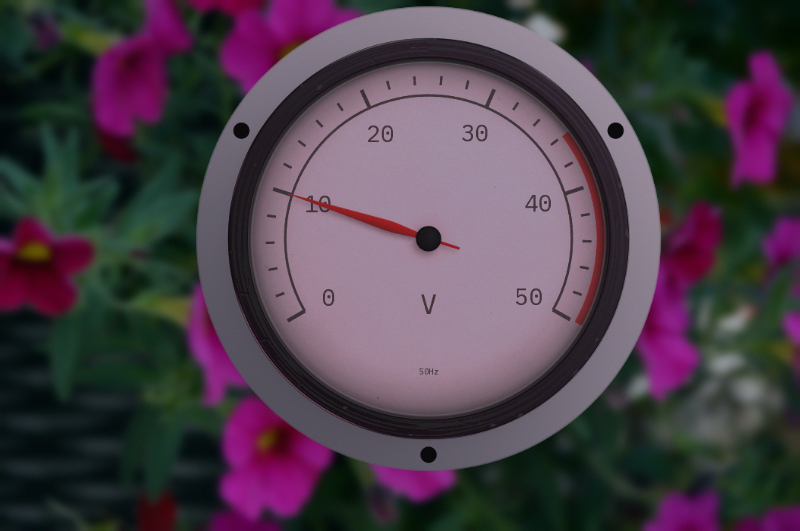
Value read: 10 V
